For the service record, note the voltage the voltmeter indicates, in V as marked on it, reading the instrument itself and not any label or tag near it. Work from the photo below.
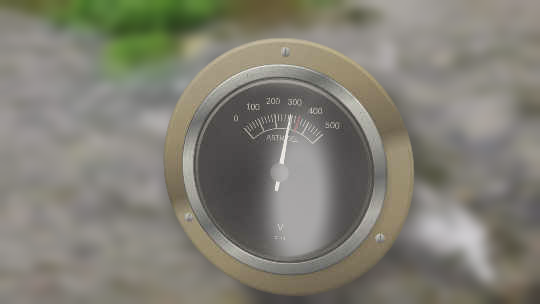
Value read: 300 V
